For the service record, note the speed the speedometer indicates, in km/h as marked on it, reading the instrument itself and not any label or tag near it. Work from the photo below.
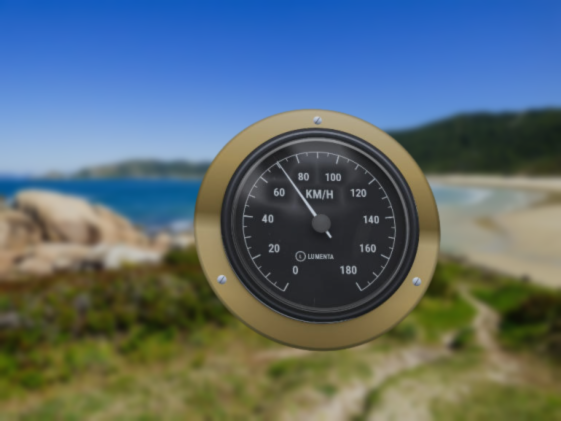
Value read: 70 km/h
